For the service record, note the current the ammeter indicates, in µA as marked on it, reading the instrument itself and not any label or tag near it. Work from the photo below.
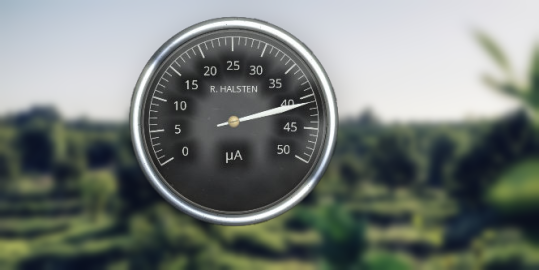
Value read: 41 µA
